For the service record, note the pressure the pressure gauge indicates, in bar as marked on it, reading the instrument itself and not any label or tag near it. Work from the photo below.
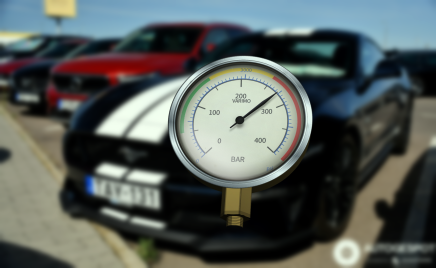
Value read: 275 bar
